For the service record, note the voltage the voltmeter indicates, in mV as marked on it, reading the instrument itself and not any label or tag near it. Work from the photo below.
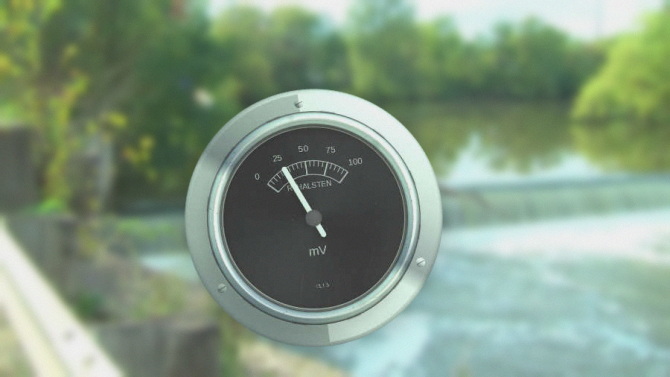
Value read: 25 mV
